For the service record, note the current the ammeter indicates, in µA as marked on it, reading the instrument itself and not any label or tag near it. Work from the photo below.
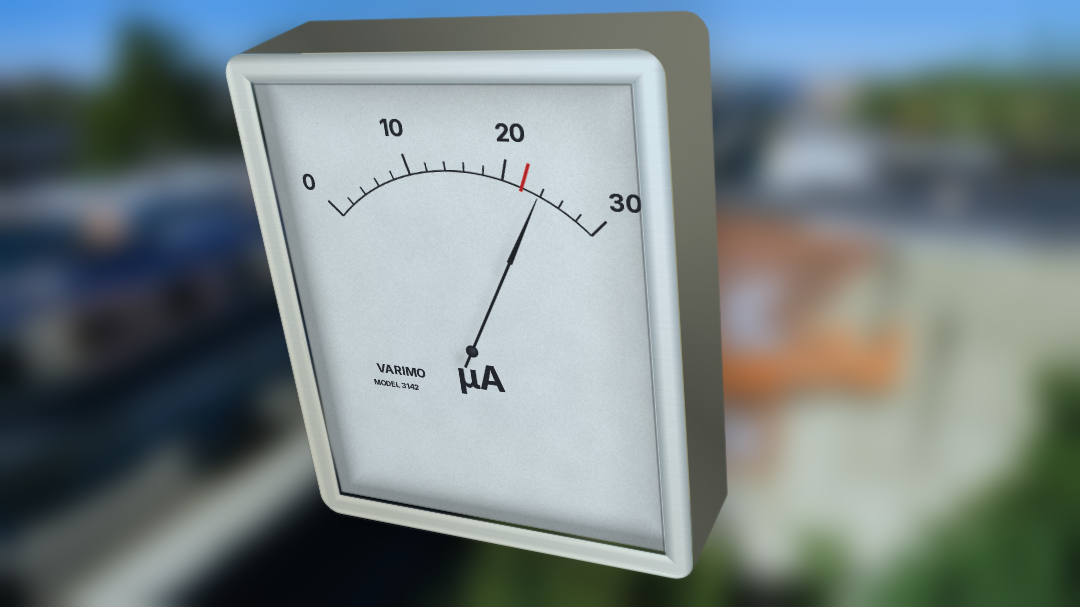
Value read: 24 µA
